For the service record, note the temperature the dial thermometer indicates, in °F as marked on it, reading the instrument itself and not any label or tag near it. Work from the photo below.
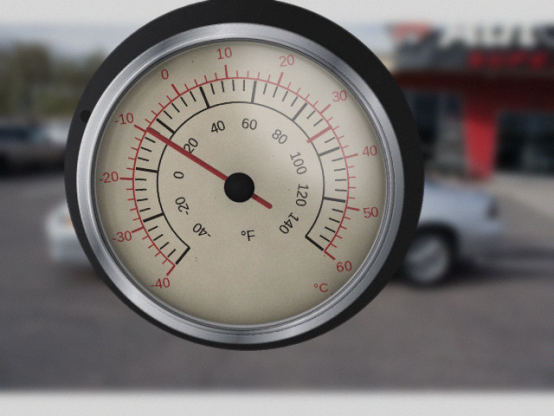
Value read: 16 °F
